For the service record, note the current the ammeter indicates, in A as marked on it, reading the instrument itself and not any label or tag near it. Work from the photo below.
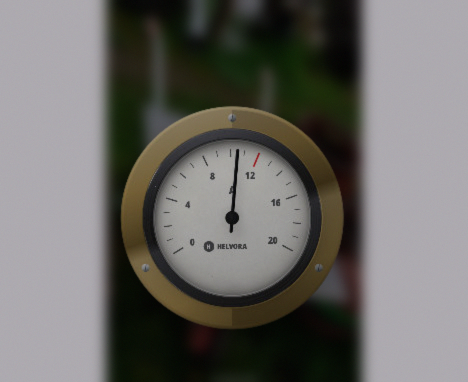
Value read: 10.5 A
